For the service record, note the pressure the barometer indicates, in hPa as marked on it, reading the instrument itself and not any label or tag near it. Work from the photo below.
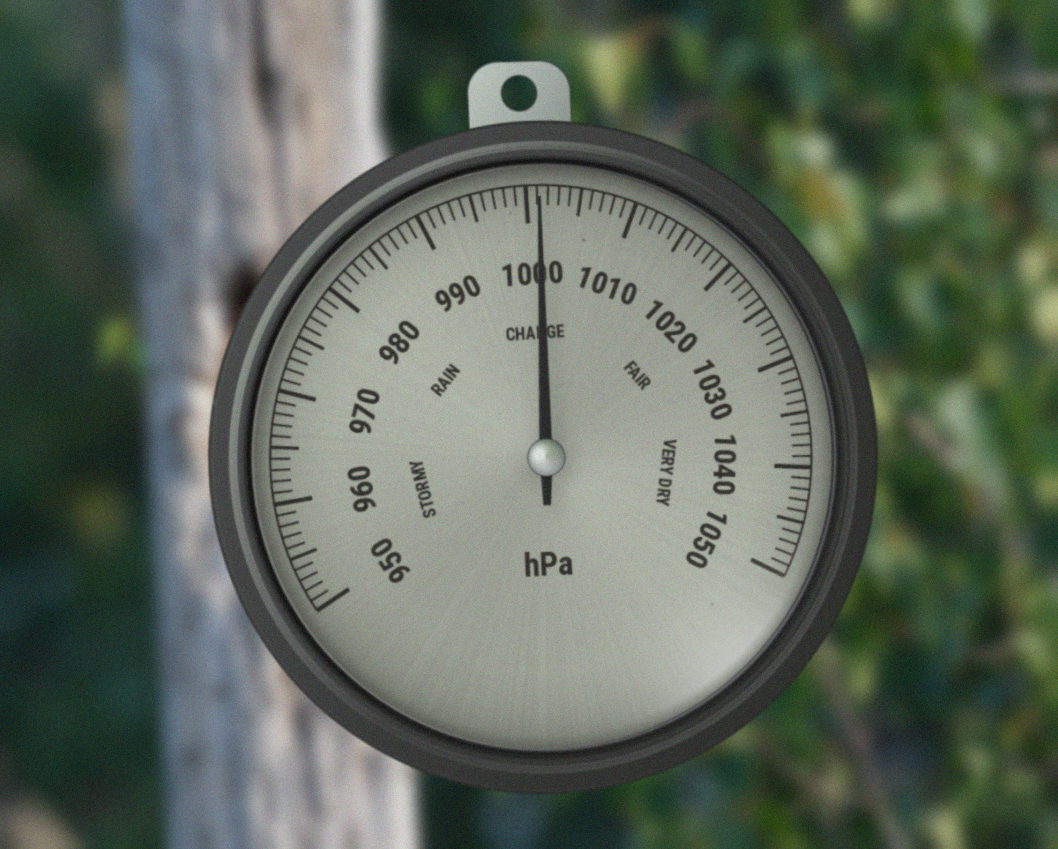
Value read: 1001 hPa
